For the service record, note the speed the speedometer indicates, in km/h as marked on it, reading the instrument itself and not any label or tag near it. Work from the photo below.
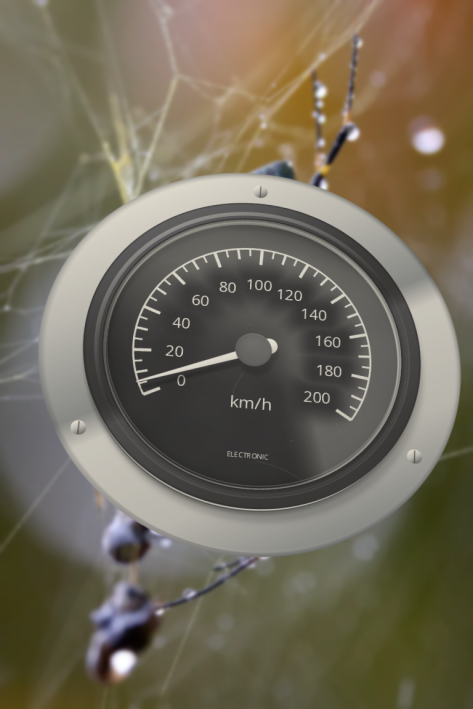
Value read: 5 km/h
